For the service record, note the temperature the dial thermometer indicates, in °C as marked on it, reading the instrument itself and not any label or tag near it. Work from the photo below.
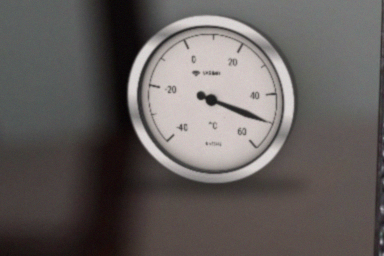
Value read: 50 °C
